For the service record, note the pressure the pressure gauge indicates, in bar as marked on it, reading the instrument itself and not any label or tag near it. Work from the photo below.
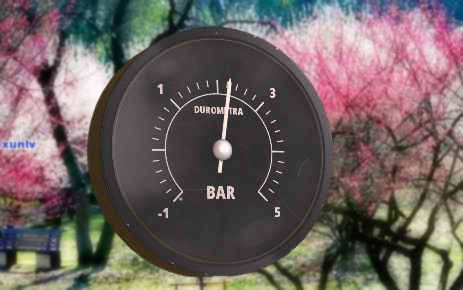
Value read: 2.2 bar
